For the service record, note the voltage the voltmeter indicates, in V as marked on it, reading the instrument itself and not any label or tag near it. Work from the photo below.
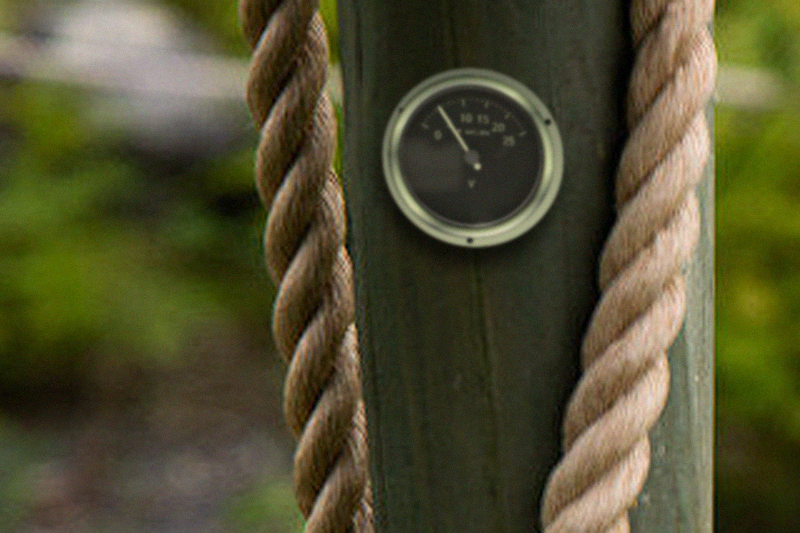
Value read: 5 V
